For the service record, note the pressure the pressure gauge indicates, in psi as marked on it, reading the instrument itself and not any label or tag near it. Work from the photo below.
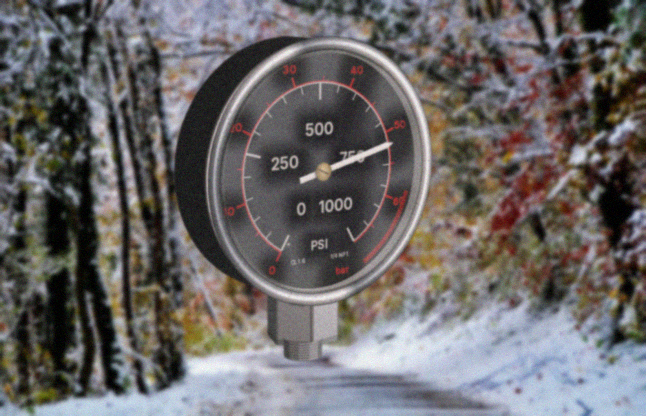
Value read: 750 psi
